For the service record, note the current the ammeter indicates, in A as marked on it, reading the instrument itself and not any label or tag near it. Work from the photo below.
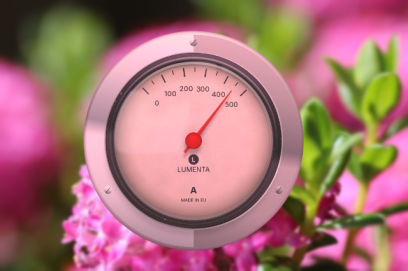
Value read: 450 A
